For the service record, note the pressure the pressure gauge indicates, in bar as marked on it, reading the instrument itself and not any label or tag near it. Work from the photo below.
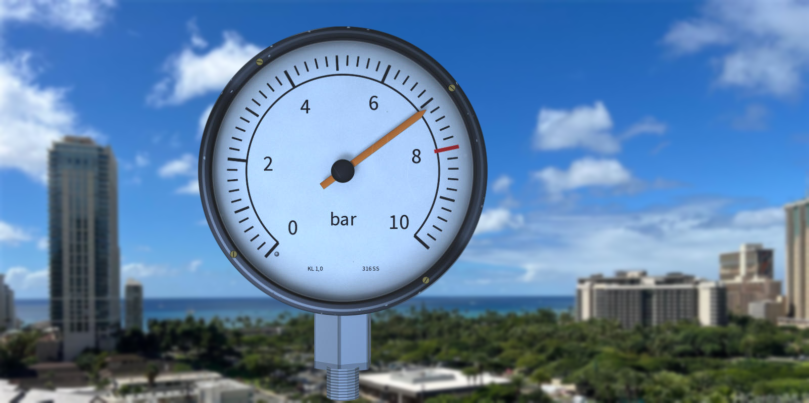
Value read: 7.1 bar
